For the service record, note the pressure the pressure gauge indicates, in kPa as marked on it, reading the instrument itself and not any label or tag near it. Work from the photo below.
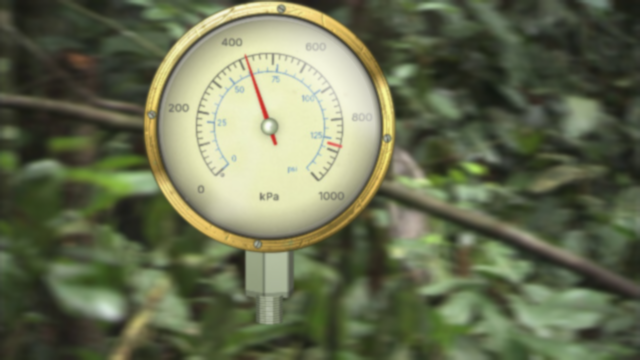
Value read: 420 kPa
